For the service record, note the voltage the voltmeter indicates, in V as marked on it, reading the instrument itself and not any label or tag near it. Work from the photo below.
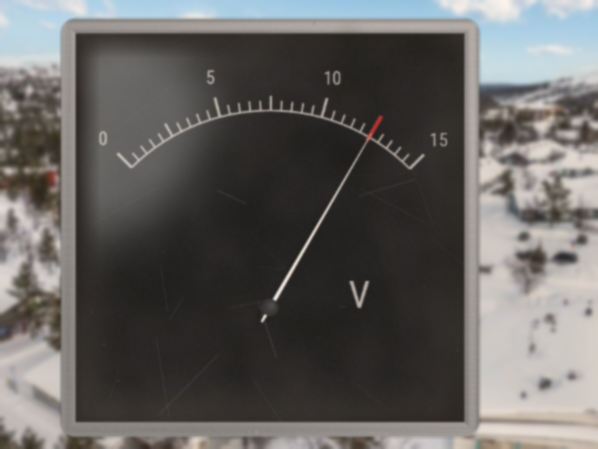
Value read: 12.5 V
